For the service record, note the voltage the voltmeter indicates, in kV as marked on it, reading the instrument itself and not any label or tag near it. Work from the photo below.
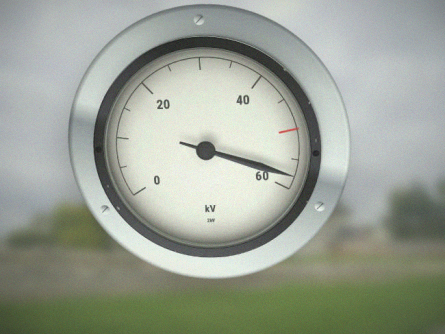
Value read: 57.5 kV
